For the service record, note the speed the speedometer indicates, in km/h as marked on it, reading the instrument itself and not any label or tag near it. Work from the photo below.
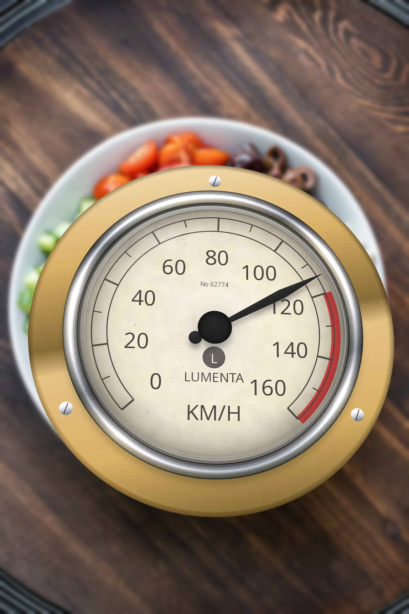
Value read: 115 km/h
